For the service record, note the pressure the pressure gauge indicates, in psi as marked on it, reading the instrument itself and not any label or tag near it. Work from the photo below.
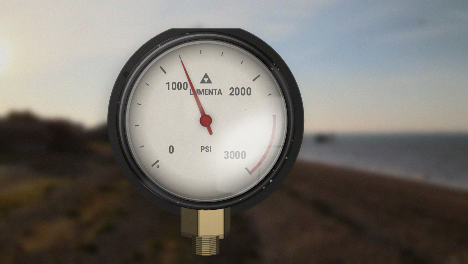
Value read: 1200 psi
